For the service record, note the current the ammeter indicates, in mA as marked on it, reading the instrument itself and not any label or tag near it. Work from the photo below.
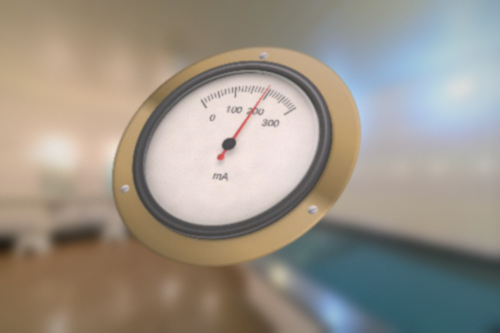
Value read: 200 mA
